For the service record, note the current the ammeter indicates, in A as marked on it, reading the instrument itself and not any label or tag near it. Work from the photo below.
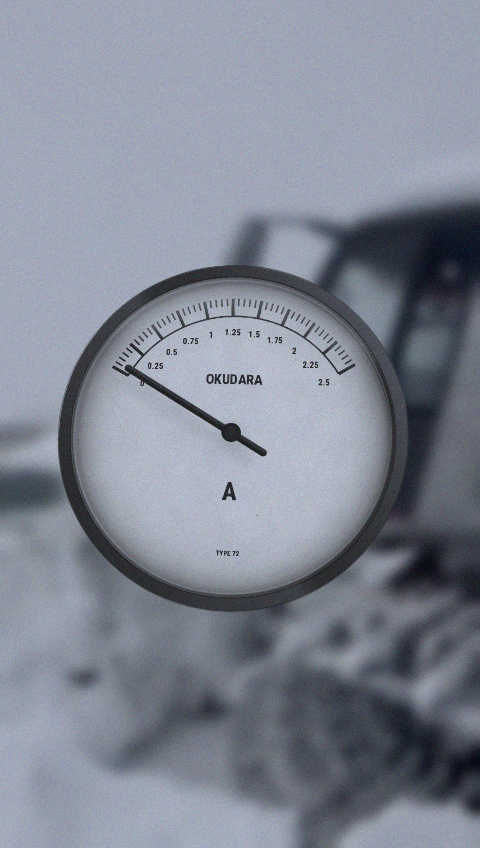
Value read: 0.05 A
